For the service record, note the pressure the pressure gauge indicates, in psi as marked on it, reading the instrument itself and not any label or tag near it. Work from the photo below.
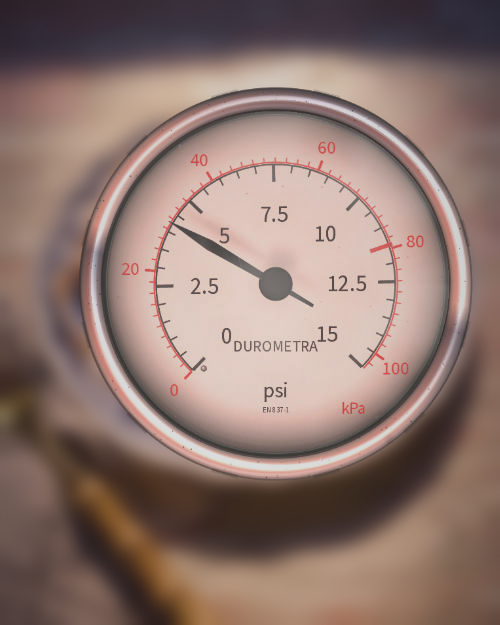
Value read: 4.25 psi
